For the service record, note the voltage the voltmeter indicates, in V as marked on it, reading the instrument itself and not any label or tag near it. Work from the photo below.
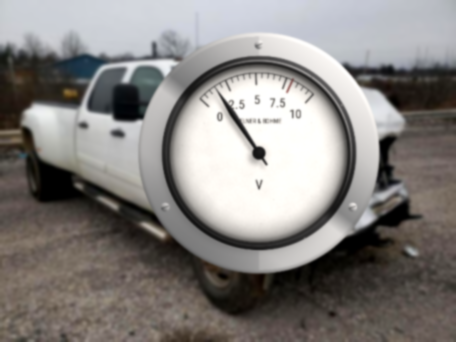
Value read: 1.5 V
